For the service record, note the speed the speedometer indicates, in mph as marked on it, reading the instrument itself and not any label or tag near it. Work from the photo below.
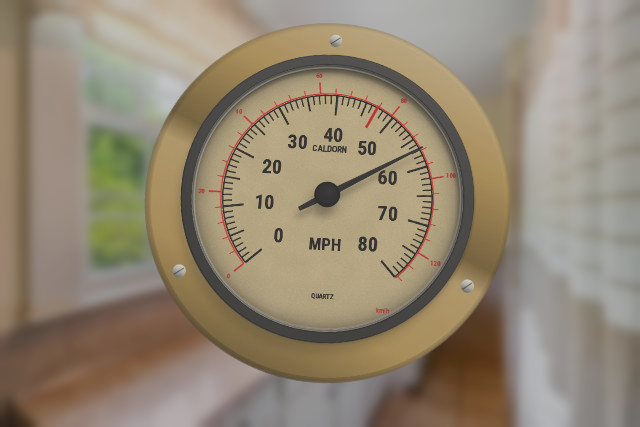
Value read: 57 mph
